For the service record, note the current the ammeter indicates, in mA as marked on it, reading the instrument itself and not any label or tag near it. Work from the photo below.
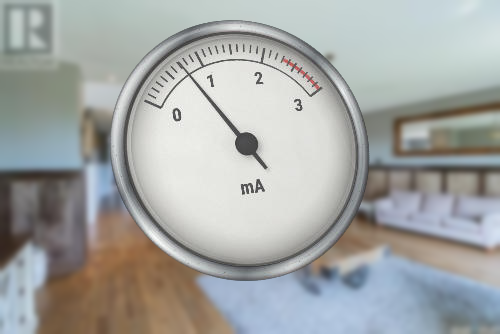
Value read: 0.7 mA
